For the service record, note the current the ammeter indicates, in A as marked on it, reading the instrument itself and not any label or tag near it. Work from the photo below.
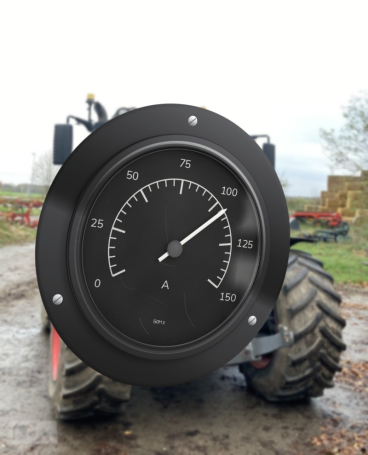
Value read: 105 A
